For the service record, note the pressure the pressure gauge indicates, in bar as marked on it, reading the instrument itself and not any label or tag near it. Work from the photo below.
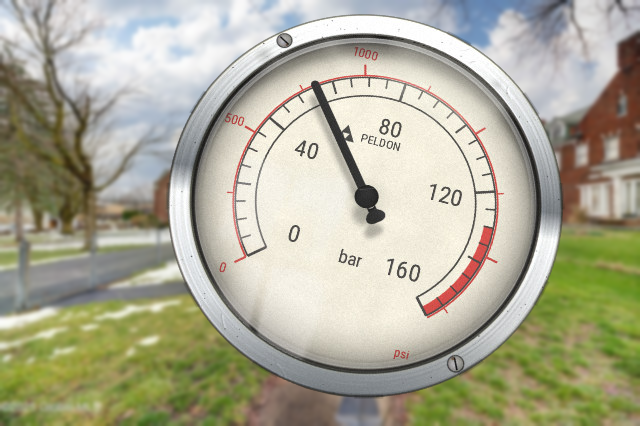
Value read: 55 bar
